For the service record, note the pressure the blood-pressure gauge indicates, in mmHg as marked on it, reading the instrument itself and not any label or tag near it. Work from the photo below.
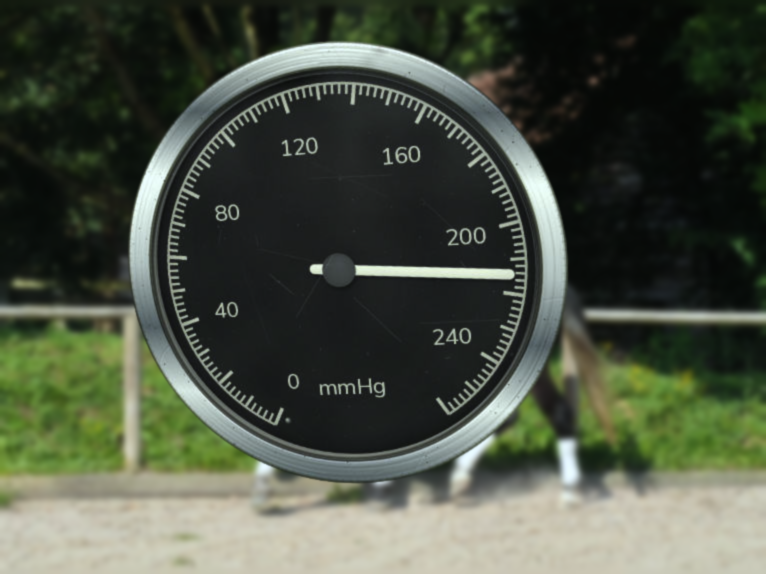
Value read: 214 mmHg
